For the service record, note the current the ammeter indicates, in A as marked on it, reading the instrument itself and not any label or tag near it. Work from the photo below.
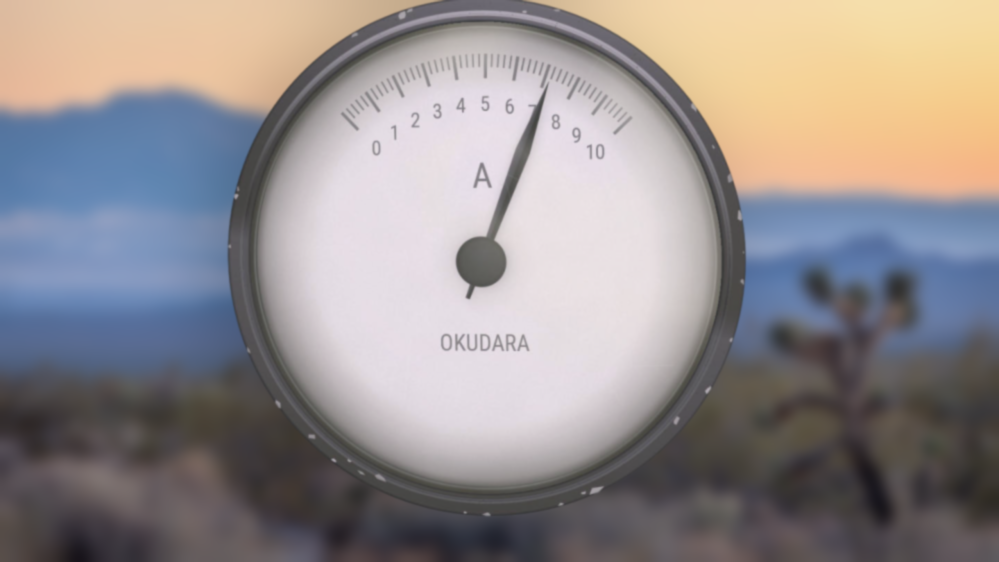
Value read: 7.2 A
